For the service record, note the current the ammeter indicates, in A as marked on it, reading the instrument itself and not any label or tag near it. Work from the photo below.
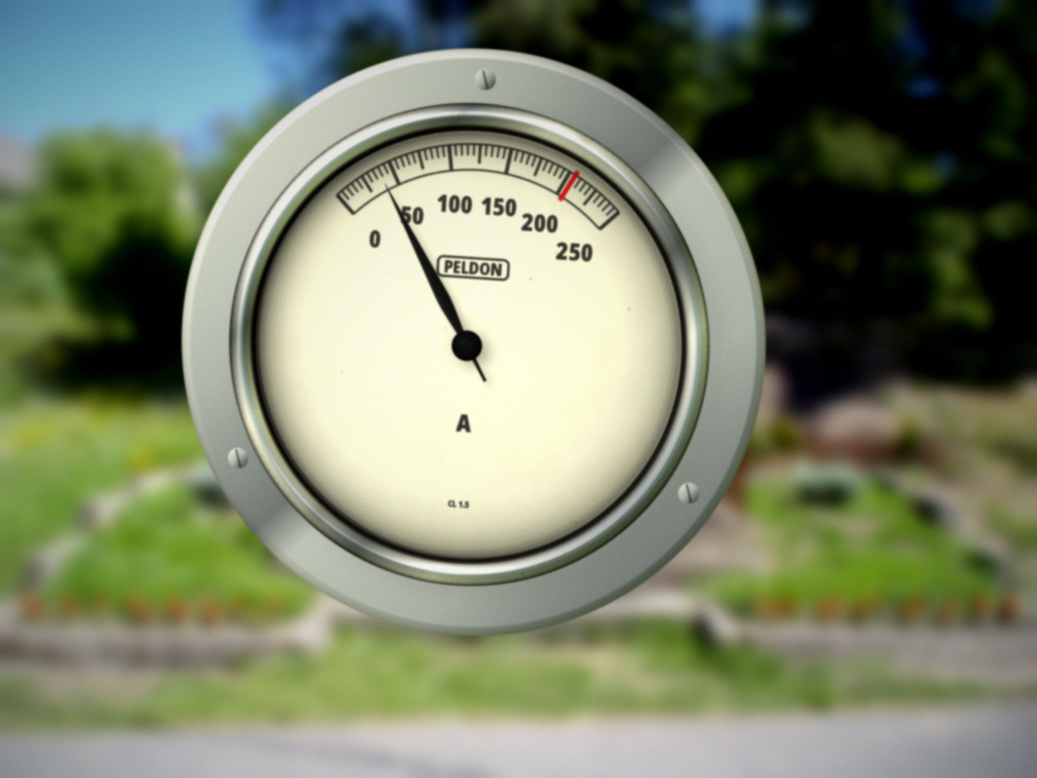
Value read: 40 A
